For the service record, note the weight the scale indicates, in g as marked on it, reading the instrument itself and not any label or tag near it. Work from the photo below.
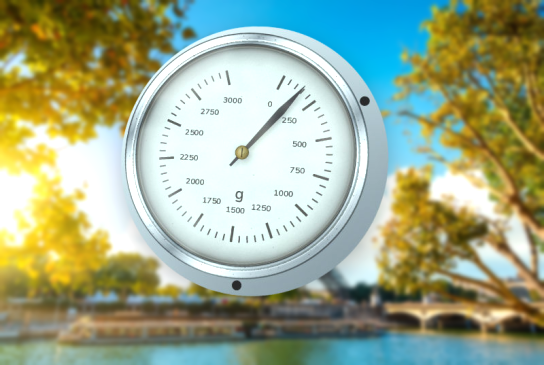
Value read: 150 g
